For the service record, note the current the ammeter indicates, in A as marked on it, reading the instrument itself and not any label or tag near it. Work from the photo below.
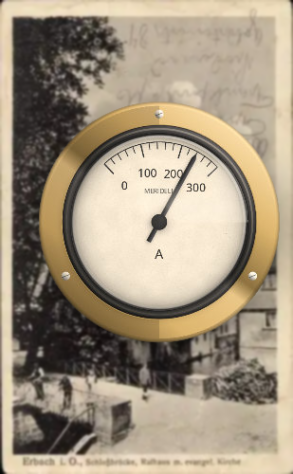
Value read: 240 A
